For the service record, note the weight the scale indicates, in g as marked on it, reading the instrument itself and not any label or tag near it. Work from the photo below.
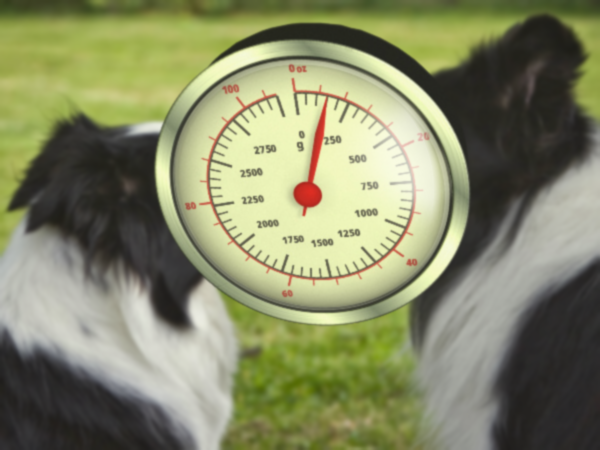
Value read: 150 g
